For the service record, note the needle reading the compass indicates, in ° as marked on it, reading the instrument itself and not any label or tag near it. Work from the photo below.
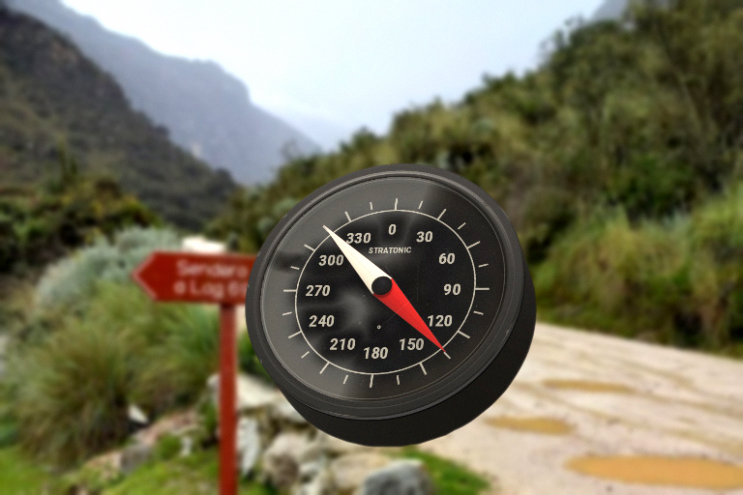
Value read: 135 °
